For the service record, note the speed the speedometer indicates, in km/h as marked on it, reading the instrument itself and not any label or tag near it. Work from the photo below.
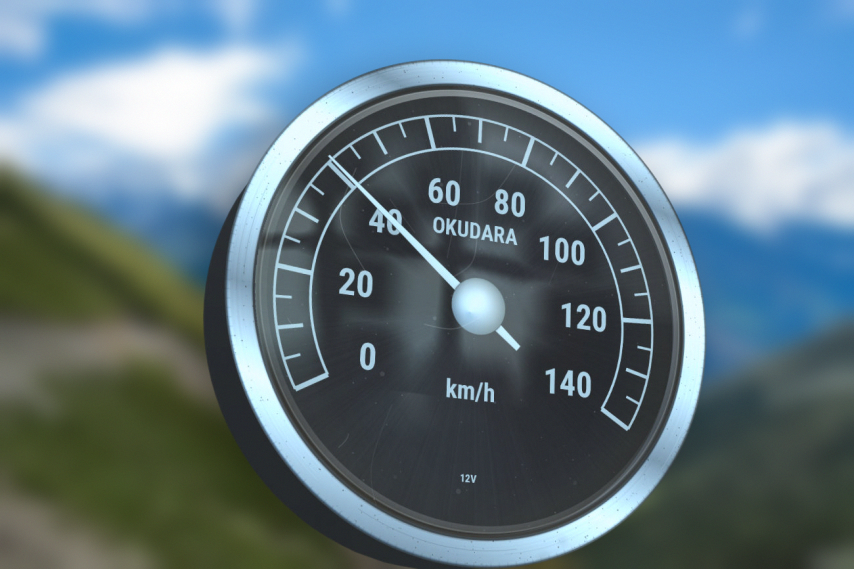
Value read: 40 km/h
